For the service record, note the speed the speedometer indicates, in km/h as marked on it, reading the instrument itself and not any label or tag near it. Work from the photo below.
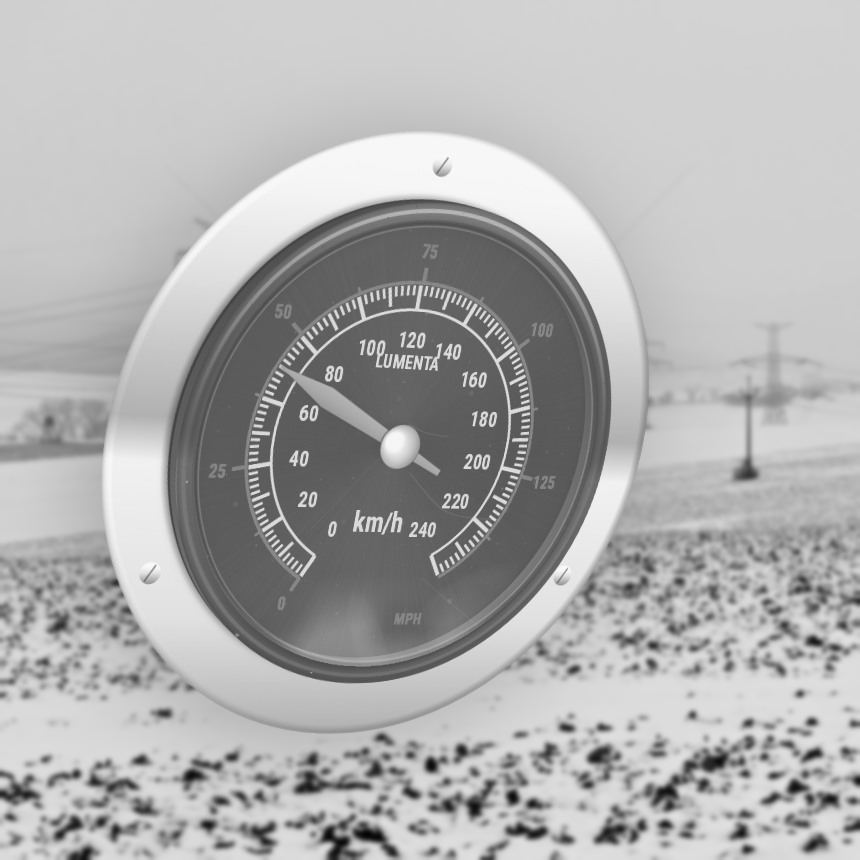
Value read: 70 km/h
